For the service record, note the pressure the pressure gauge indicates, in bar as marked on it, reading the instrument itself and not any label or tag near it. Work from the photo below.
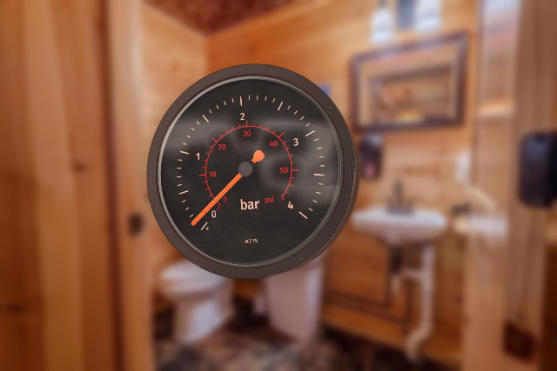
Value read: 0.1 bar
